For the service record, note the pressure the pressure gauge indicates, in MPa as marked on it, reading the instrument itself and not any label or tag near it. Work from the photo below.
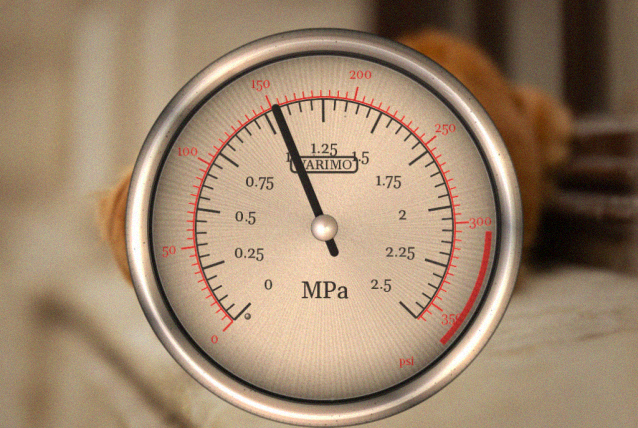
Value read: 1.05 MPa
